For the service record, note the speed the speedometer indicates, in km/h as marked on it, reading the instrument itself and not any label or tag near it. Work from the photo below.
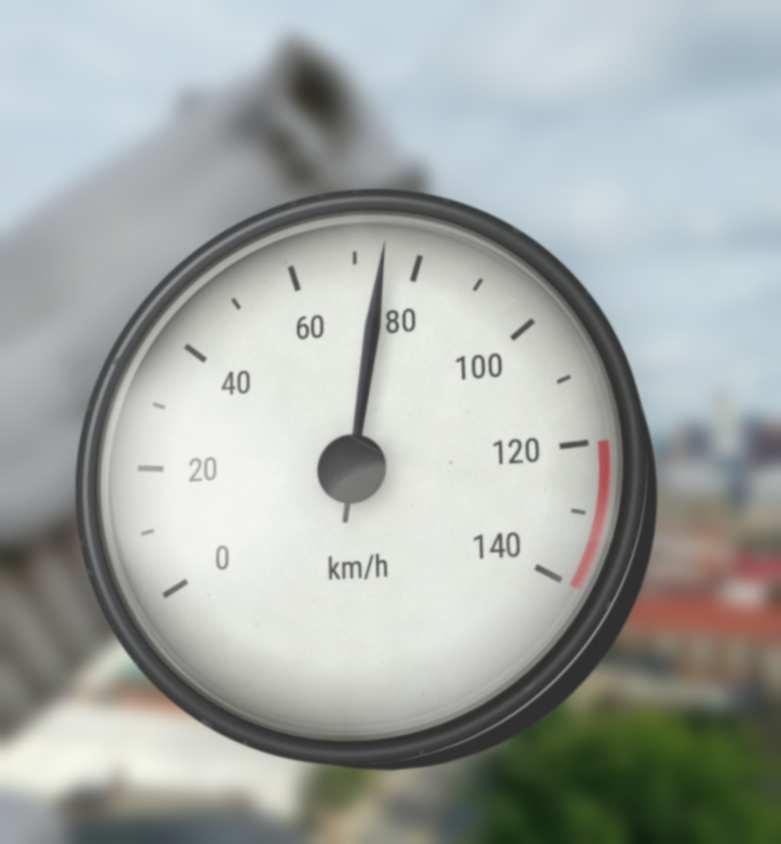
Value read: 75 km/h
